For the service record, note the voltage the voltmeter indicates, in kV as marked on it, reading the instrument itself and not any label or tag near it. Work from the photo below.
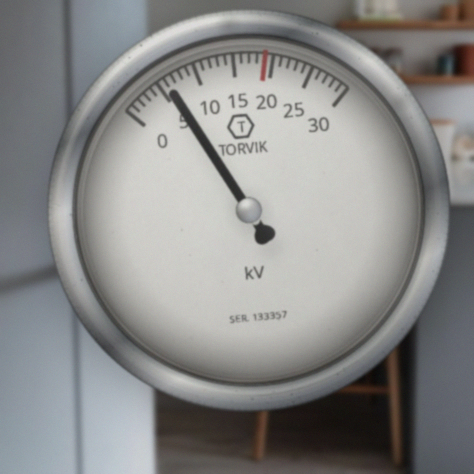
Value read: 6 kV
